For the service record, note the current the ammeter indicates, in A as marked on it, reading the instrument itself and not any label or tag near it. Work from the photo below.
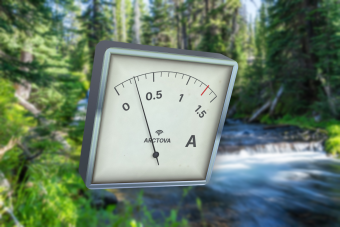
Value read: 0.25 A
